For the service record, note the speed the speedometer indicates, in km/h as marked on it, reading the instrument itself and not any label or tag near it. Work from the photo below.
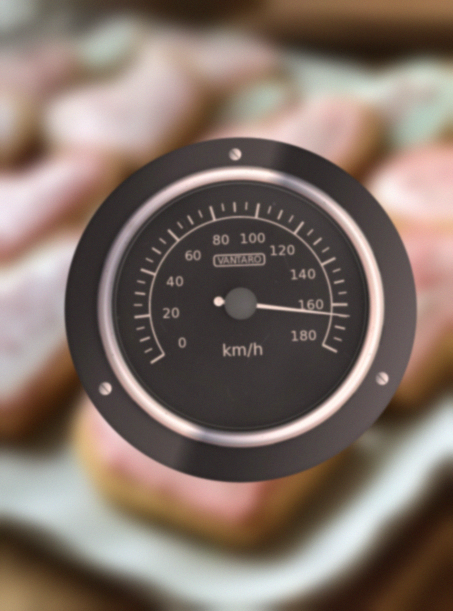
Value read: 165 km/h
